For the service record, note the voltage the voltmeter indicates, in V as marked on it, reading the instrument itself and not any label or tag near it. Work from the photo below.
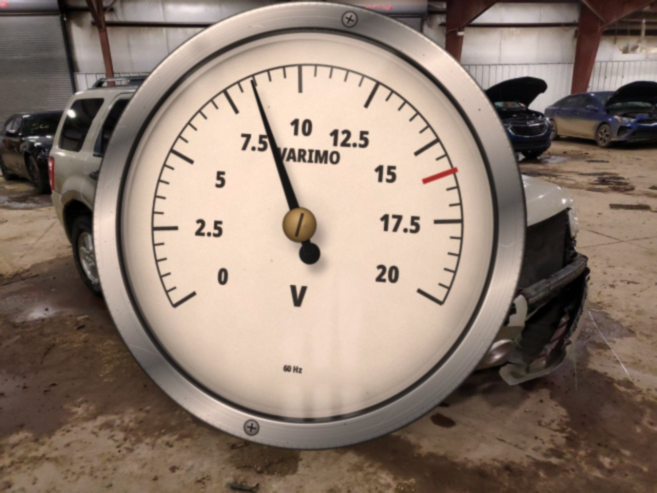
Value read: 8.5 V
